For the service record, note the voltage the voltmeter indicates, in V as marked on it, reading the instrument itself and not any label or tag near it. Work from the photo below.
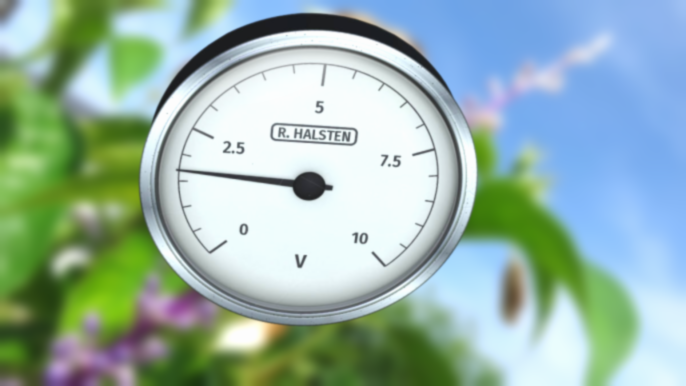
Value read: 1.75 V
